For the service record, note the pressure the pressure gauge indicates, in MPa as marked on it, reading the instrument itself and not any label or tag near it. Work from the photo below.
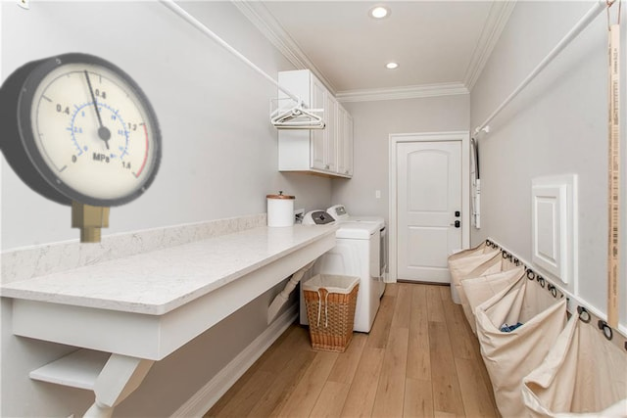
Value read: 0.7 MPa
